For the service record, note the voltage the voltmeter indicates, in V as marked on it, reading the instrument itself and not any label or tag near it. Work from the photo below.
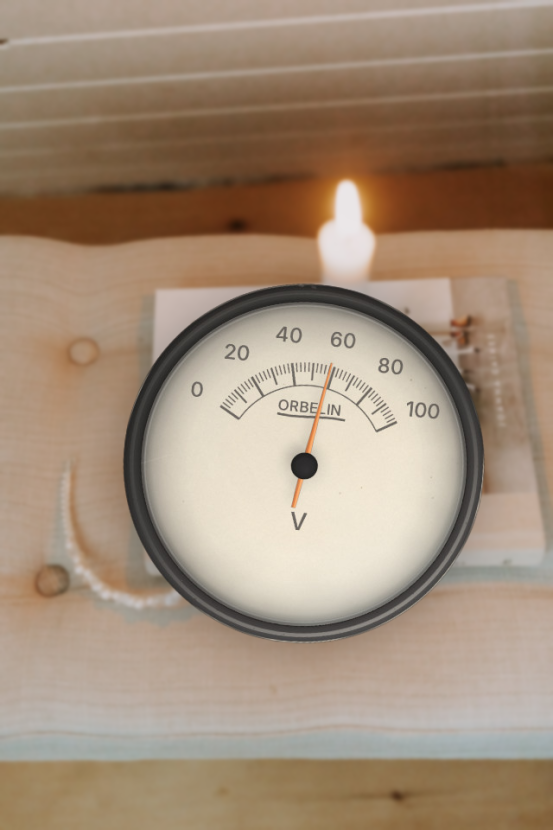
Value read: 58 V
